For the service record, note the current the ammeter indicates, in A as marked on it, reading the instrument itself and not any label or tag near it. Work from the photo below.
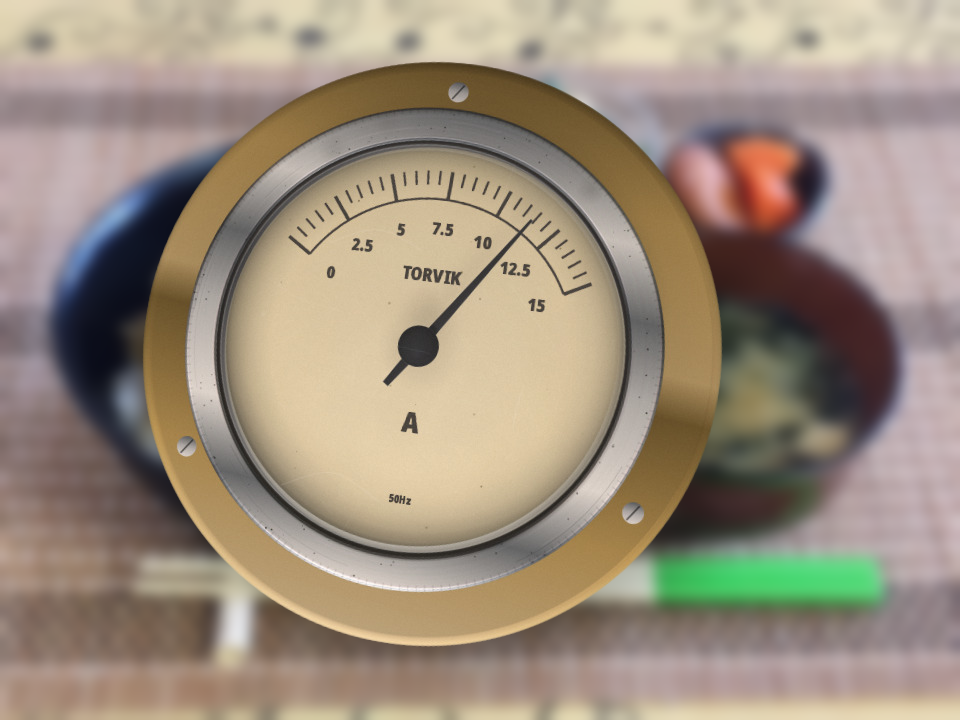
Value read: 11.5 A
